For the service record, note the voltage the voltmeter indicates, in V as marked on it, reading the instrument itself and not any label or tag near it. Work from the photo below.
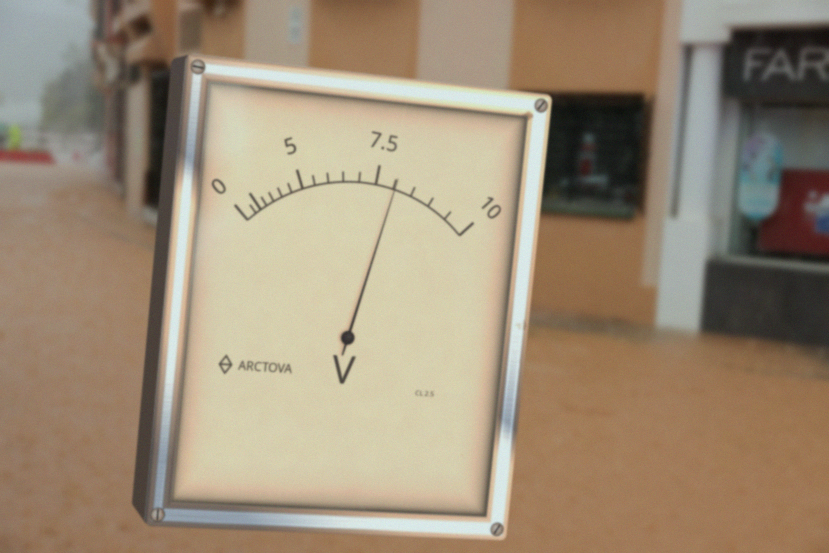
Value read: 8 V
